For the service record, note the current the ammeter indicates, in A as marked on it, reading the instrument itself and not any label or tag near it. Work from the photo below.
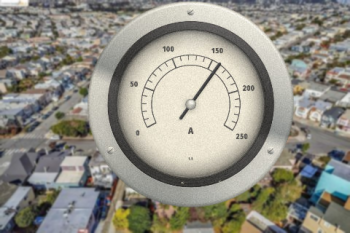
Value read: 160 A
